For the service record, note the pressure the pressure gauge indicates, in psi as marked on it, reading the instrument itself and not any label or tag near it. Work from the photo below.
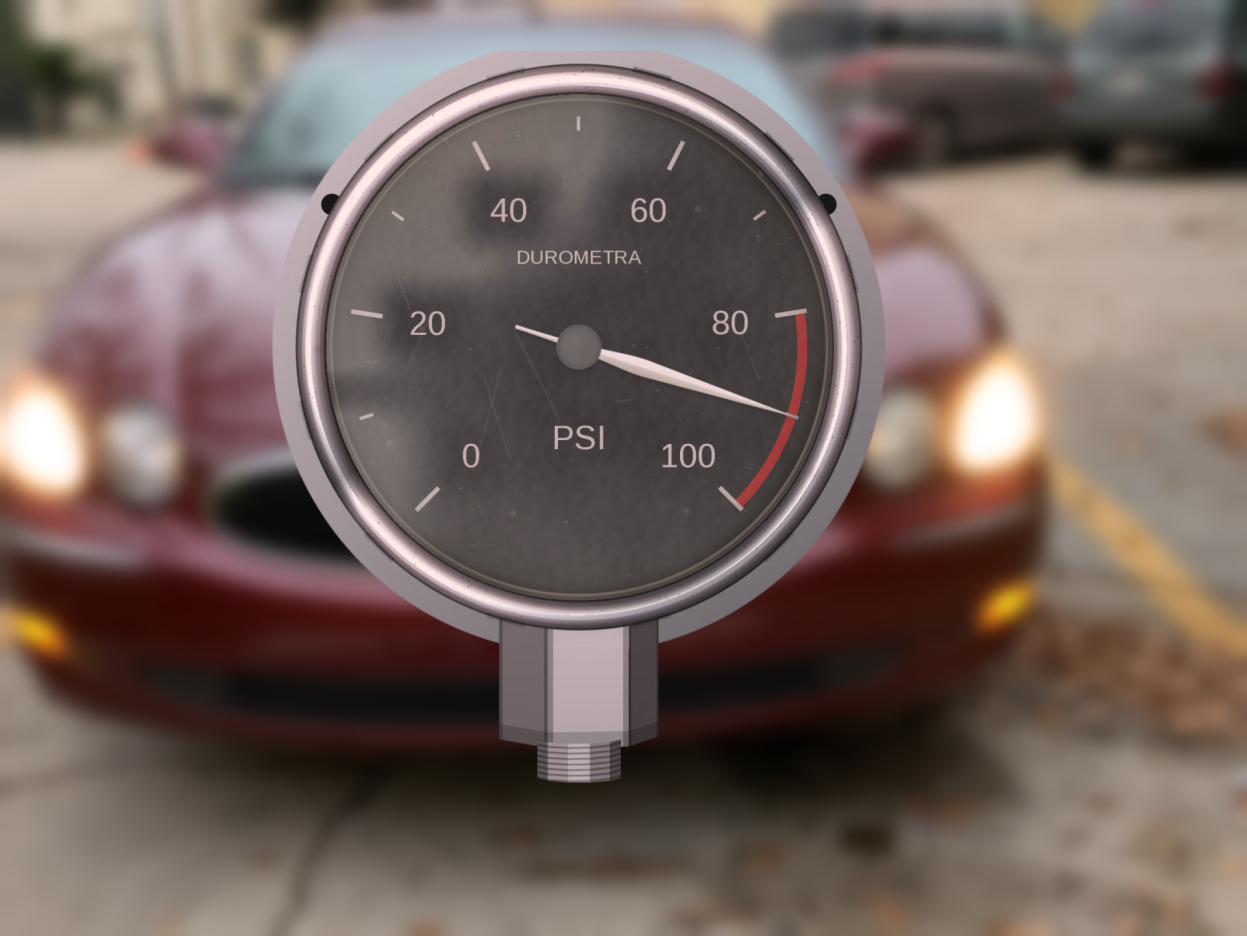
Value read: 90 psi
